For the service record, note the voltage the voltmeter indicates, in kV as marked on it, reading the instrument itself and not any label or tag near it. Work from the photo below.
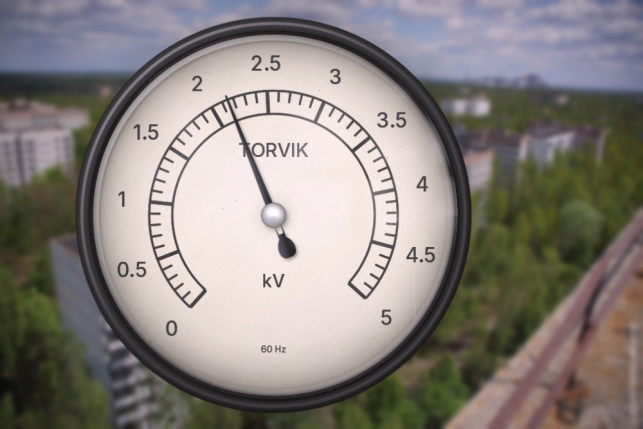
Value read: 2.15 kV
